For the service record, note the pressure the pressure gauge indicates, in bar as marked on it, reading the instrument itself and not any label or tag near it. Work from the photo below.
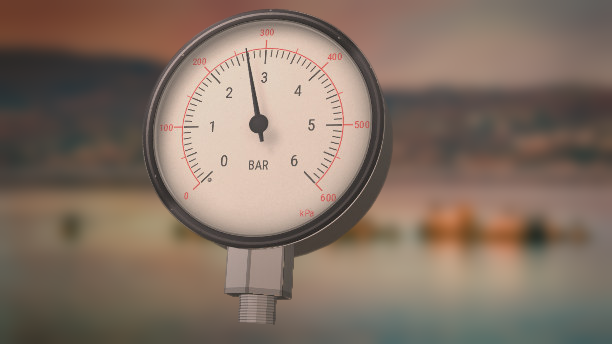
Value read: 2.7 bar
